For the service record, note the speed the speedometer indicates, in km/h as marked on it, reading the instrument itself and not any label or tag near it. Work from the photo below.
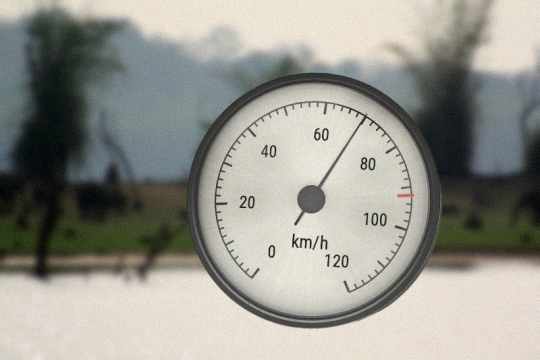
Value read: 70 km/h
